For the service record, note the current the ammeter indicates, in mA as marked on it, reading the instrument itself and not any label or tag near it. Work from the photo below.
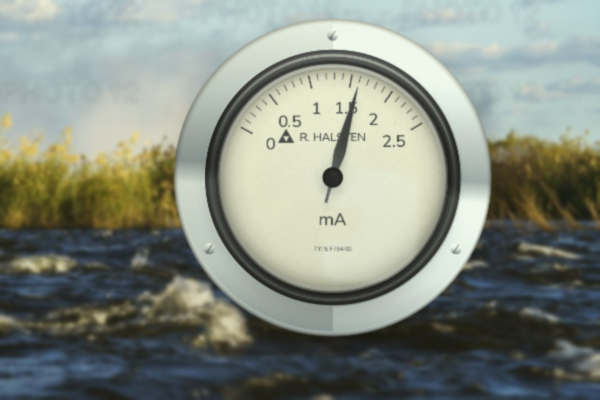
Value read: 1.6 mA
